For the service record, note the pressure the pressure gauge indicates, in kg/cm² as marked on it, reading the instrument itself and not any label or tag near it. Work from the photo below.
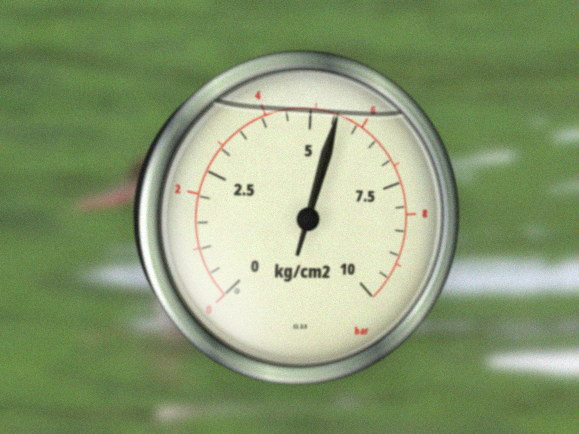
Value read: 5.5 kg/cm²
